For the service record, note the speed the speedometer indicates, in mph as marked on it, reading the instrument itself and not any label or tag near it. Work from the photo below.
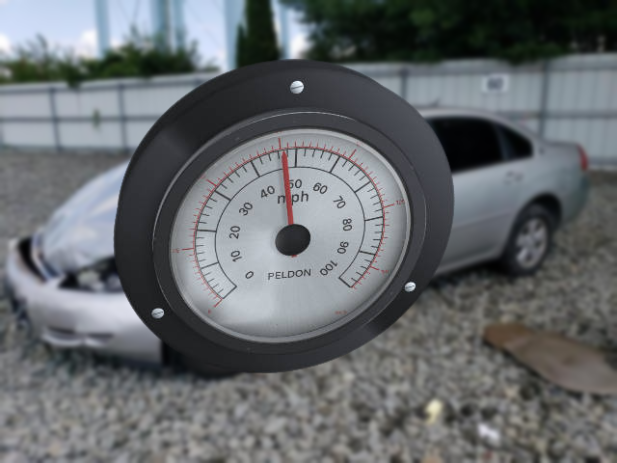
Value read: 47 mph
